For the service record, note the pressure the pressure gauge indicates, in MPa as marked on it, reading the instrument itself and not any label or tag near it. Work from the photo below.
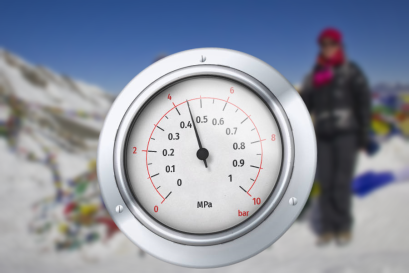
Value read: 0.45 MPa
